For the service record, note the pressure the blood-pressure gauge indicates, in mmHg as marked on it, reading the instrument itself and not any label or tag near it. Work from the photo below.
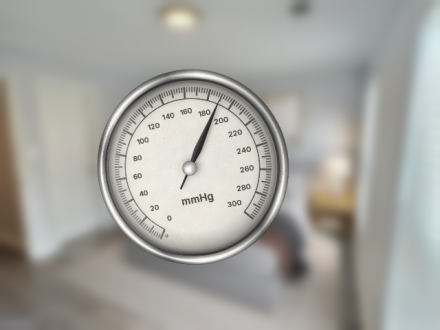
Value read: 190 mmHg
